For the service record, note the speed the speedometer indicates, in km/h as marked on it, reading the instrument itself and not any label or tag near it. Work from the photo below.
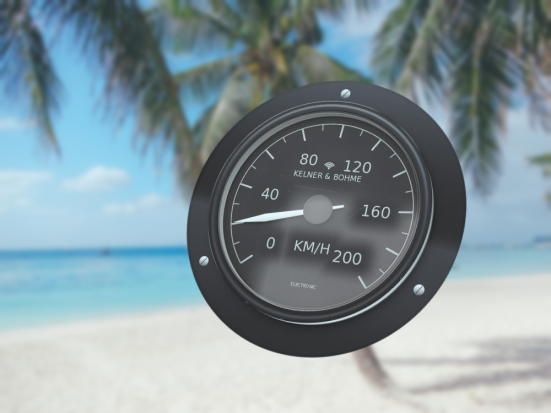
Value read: 20 km/h
